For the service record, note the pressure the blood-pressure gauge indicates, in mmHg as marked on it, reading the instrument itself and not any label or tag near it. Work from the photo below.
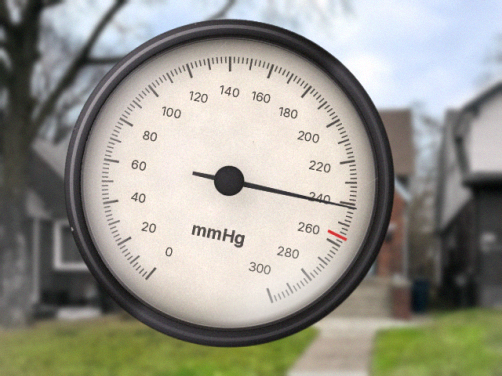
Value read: 242 mmHg
